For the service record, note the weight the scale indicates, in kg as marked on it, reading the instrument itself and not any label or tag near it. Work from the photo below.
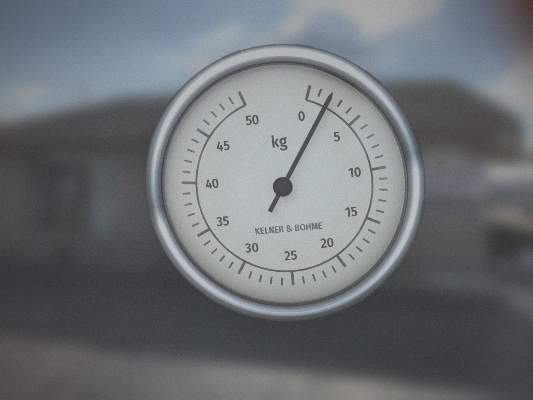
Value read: 2 kg
